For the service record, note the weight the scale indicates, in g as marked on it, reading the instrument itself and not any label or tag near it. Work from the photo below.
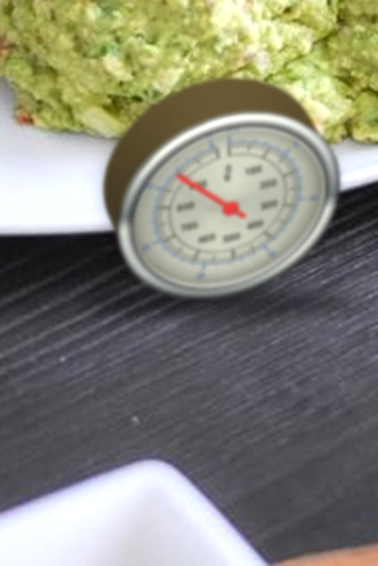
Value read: 900 g
